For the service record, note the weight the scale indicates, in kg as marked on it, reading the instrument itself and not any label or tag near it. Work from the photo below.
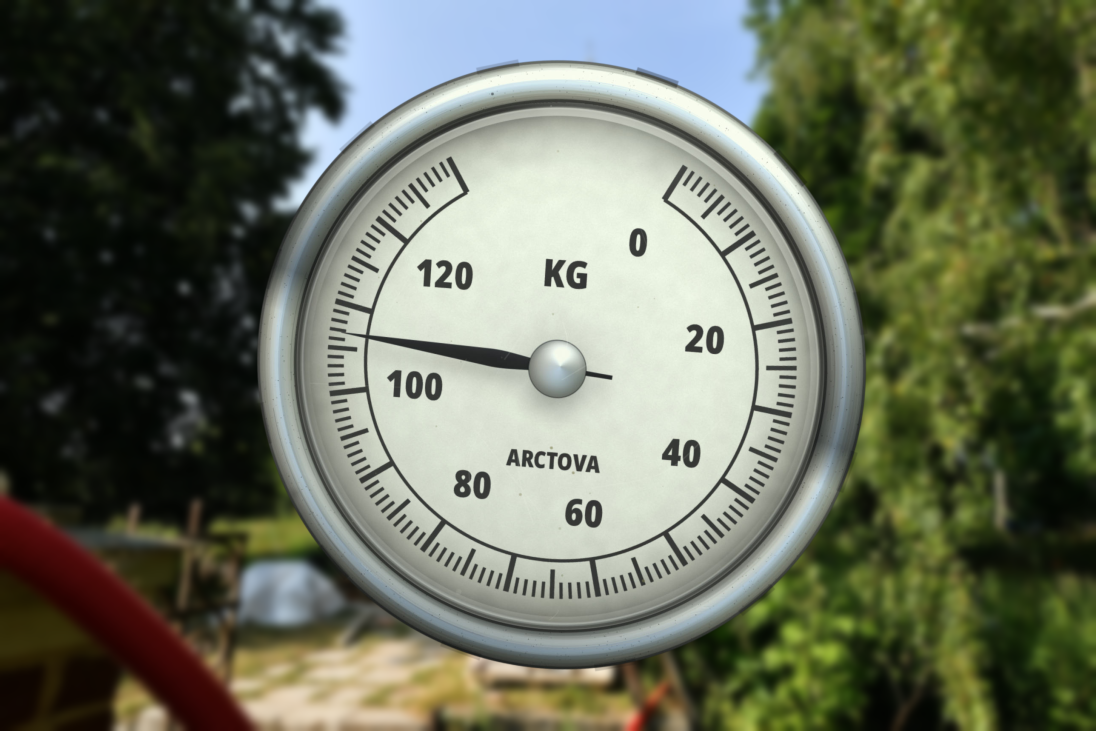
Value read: 107 kg
